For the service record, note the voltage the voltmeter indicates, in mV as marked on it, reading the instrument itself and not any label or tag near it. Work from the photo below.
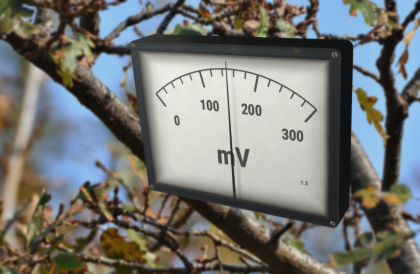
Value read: 150 mV
